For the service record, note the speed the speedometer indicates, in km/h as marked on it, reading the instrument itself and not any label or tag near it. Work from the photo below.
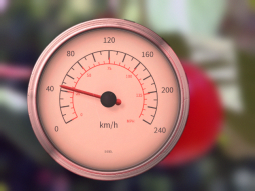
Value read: 45 km/h
